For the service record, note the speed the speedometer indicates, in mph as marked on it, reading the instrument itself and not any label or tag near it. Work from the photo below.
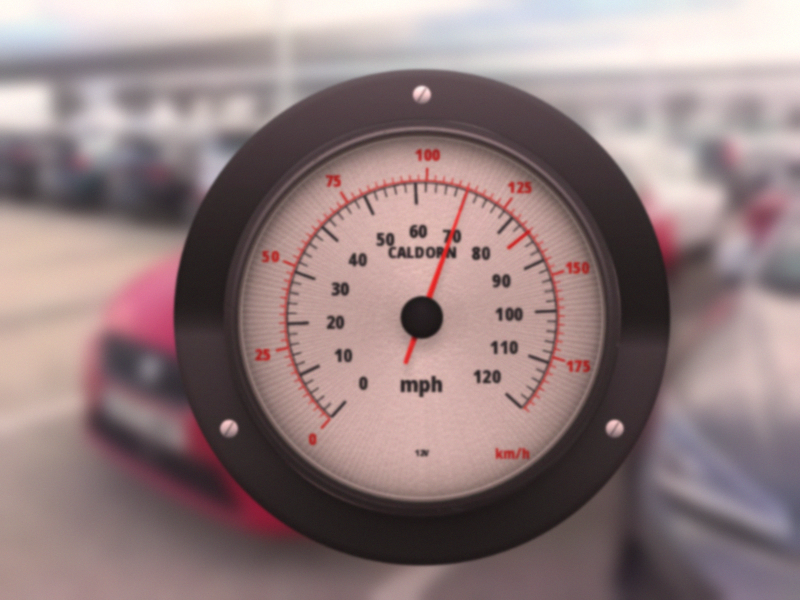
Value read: 70 mph
